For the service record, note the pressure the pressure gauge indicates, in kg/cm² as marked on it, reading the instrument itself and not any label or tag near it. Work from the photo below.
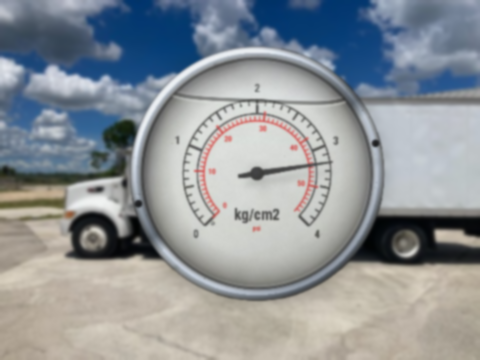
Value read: 3.2 kg/cm²
